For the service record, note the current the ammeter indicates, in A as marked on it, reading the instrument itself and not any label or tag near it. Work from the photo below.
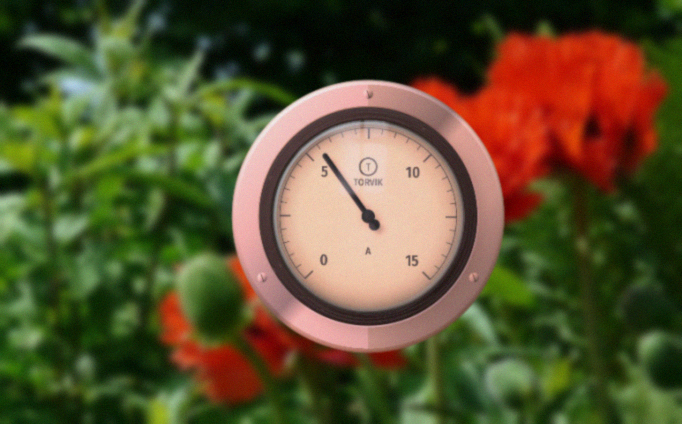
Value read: 5.5 A
